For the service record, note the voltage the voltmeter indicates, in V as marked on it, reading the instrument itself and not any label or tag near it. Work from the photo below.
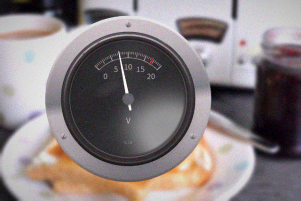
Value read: 7.5 V
